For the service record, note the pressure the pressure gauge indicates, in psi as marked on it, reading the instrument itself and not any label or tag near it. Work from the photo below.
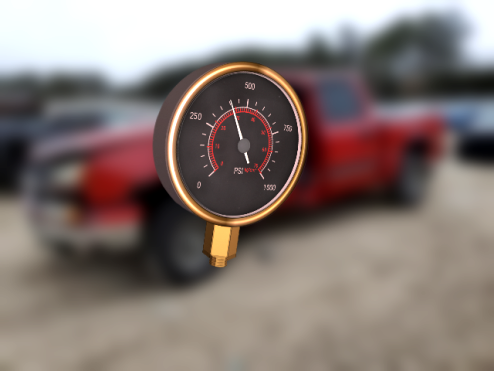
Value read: 400 psi
